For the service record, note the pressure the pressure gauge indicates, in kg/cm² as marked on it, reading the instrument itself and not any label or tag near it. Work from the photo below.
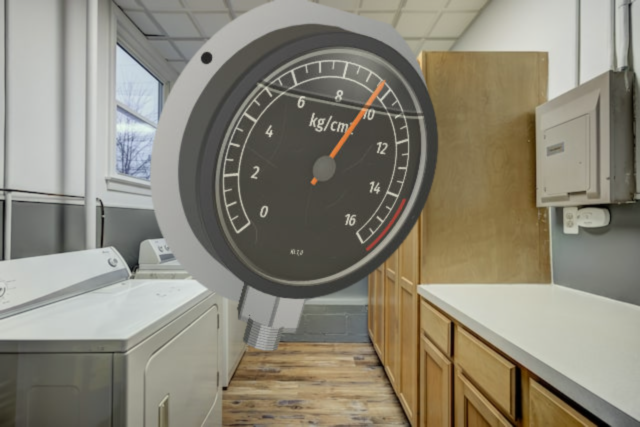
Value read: 9.5 kg/cm²
